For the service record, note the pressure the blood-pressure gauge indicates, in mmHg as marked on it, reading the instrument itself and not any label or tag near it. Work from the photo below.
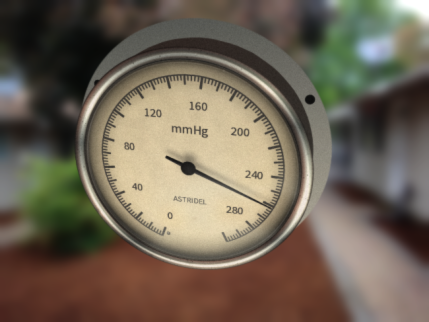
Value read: 260 mmHg
